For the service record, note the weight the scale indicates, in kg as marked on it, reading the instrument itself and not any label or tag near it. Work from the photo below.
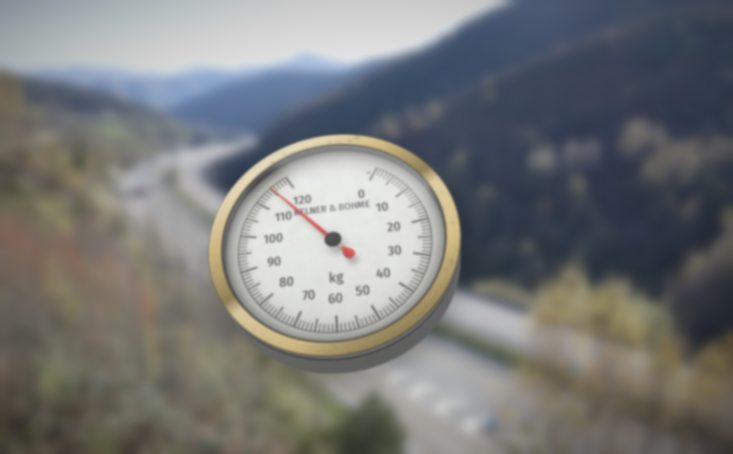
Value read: 115 kg
